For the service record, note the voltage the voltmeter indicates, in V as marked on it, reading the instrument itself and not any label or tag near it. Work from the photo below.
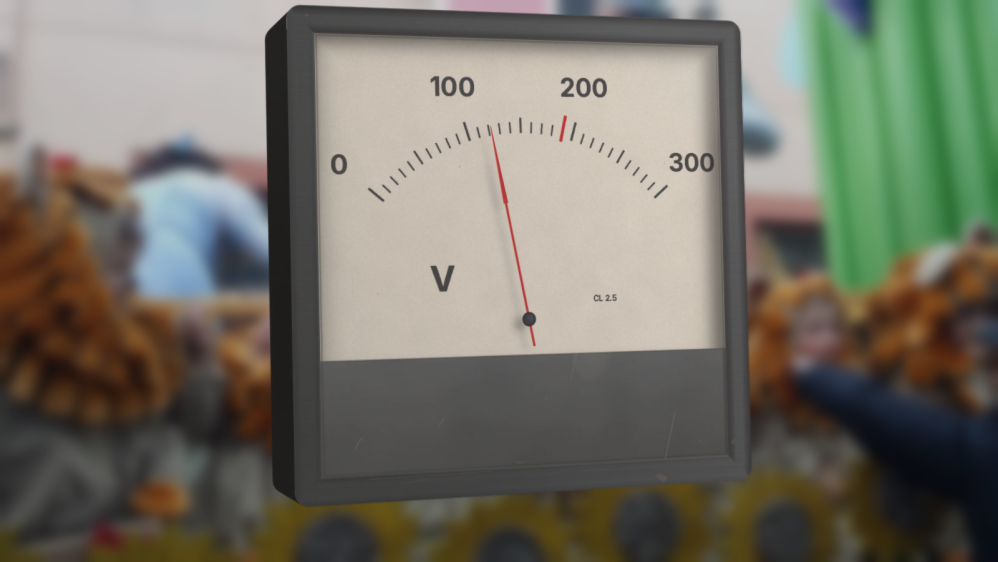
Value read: 120 V
